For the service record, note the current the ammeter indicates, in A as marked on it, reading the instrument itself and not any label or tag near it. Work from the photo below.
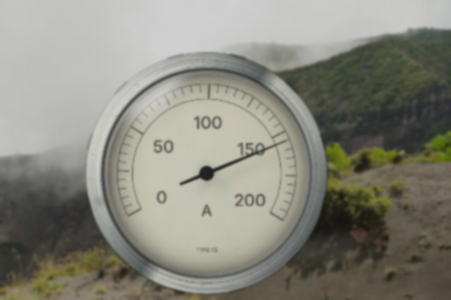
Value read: 155 A
